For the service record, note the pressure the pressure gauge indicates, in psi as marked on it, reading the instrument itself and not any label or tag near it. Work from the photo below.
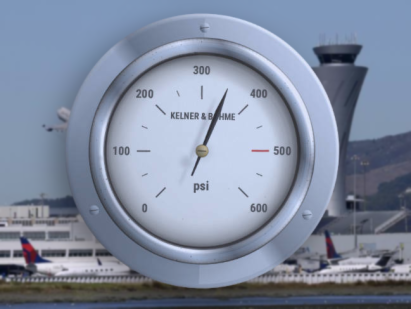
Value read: 350 psi
